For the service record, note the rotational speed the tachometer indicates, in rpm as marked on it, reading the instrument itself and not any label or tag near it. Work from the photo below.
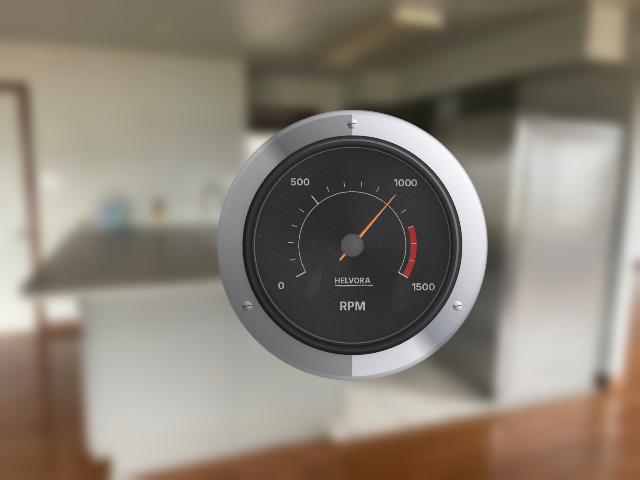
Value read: 1000 rpm
